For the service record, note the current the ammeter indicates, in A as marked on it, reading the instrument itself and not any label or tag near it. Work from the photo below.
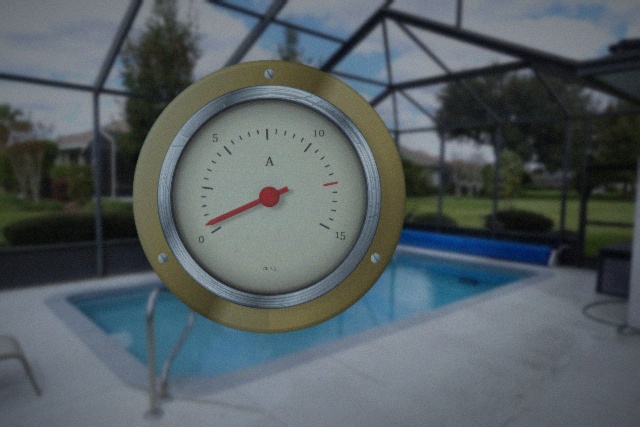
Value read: 0.5 A
